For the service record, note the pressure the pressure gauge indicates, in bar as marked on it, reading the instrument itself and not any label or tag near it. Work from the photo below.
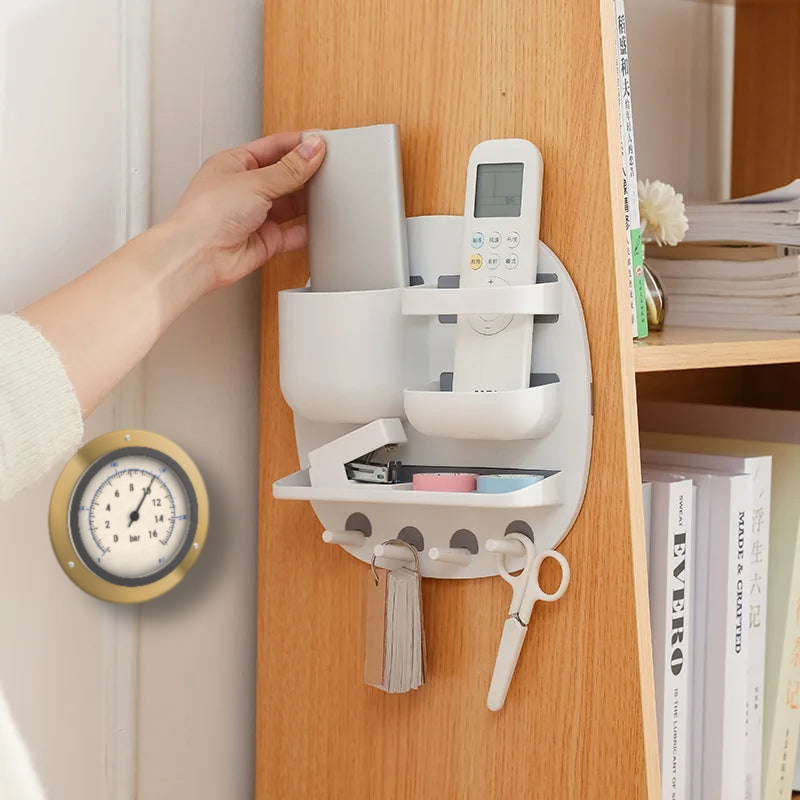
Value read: 10 bar
